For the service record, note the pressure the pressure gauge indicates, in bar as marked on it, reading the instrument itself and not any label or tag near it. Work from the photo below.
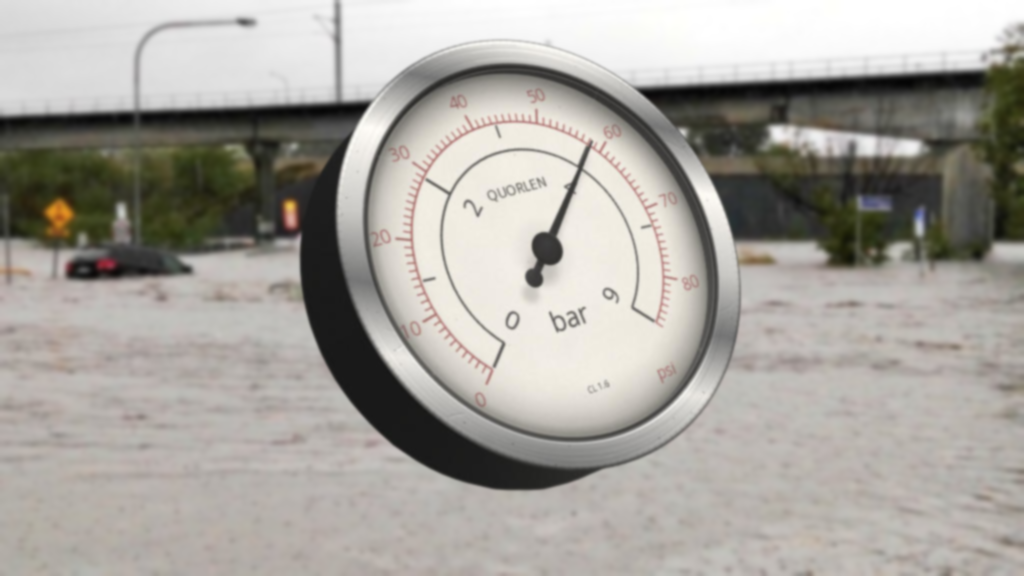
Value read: 4 bar
